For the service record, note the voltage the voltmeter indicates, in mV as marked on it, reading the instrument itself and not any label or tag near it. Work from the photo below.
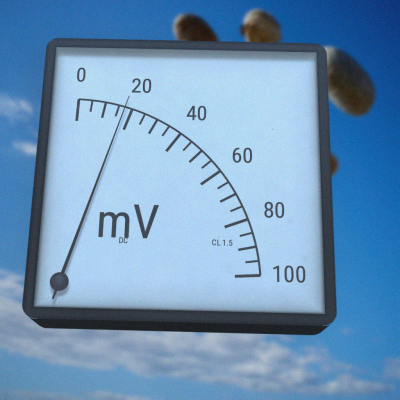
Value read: 17.5 mV
